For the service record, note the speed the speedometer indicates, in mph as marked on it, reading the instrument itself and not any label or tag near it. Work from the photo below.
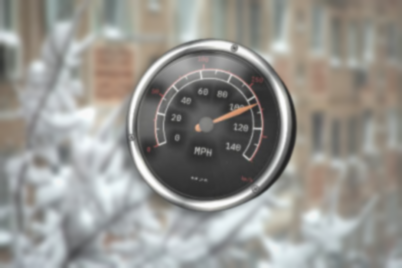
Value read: 105 mph
